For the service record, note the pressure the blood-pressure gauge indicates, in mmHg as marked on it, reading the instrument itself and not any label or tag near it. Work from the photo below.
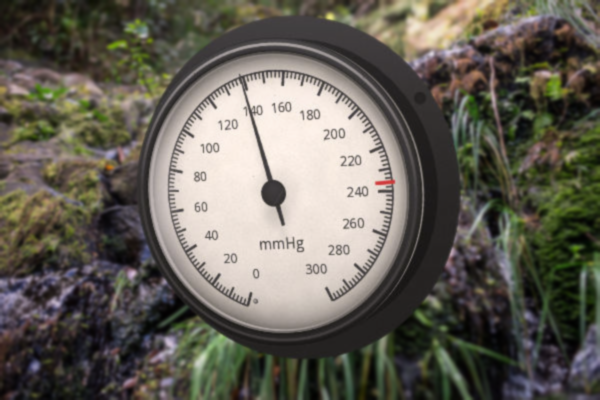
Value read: 140 mmHg
